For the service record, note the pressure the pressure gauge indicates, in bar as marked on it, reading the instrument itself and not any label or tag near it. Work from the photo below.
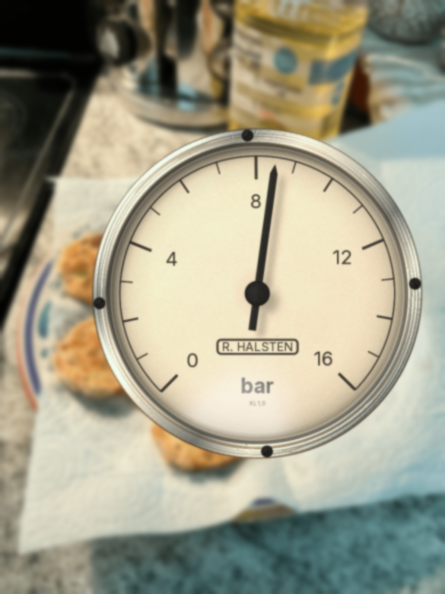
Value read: 8.5 bar
